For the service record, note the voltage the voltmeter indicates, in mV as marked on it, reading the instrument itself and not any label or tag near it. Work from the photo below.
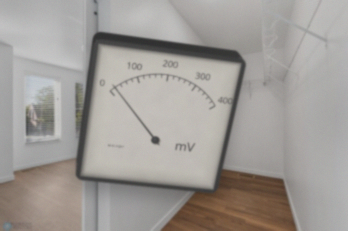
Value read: 20 mV
